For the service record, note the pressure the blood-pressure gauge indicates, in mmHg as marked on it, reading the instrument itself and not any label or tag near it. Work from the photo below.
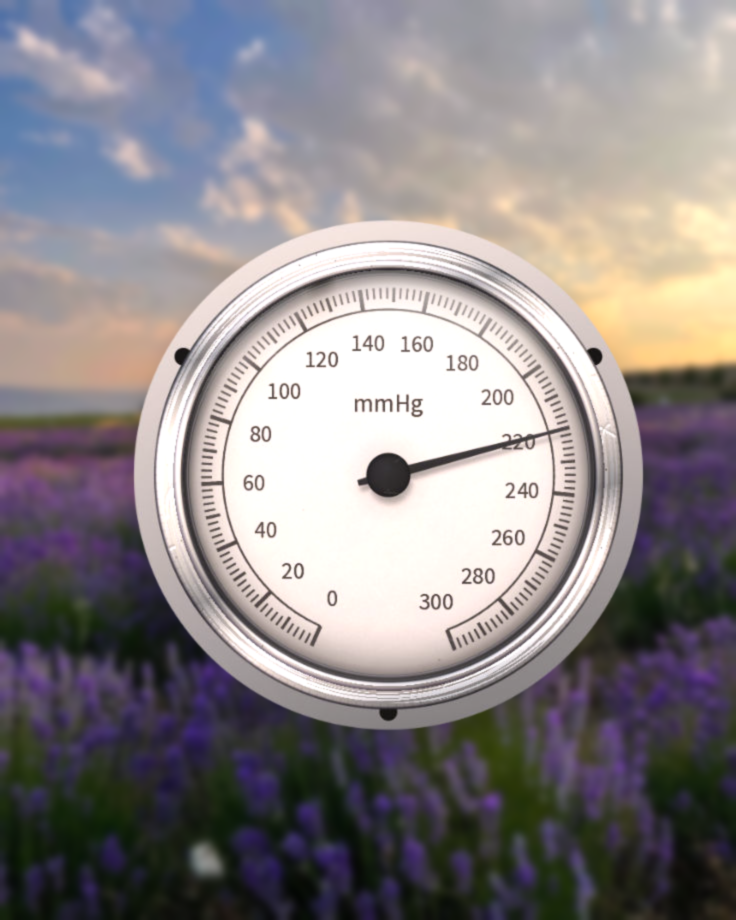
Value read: 220 mmHg
